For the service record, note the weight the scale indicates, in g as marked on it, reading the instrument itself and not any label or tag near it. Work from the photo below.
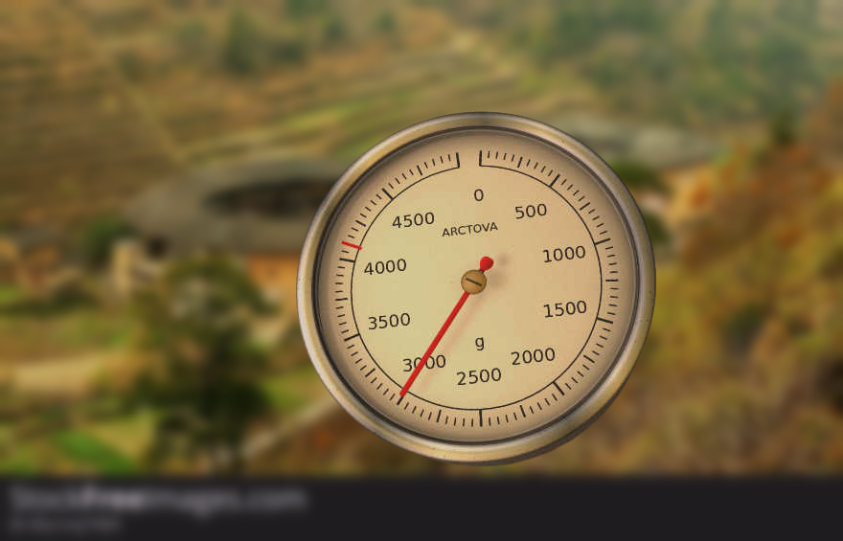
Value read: 3000 g
